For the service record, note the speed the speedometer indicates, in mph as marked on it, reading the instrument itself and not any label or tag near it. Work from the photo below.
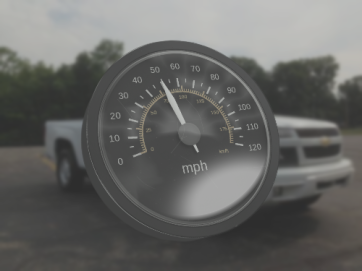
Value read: 50 mph
